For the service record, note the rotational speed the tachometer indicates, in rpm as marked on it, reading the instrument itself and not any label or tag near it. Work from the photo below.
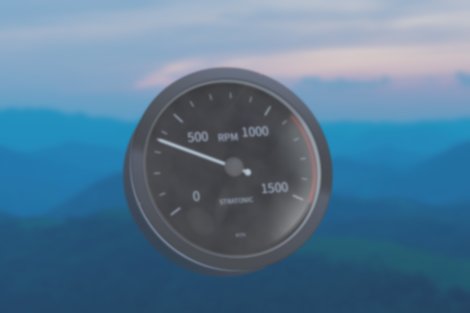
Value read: 350 rpm
